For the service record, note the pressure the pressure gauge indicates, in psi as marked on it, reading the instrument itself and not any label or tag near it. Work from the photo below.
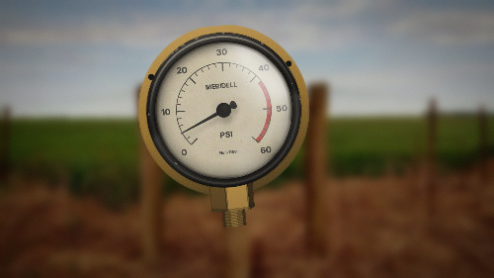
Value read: 4 psi
